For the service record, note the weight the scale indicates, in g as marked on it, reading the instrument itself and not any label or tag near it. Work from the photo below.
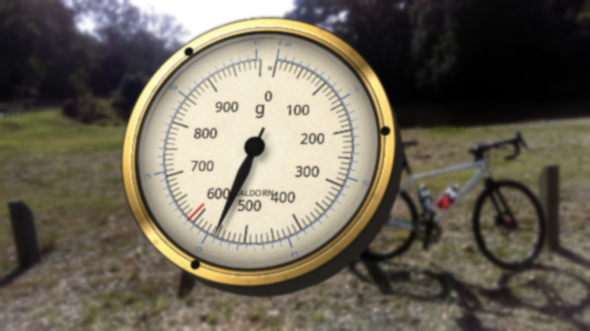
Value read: 550 g
